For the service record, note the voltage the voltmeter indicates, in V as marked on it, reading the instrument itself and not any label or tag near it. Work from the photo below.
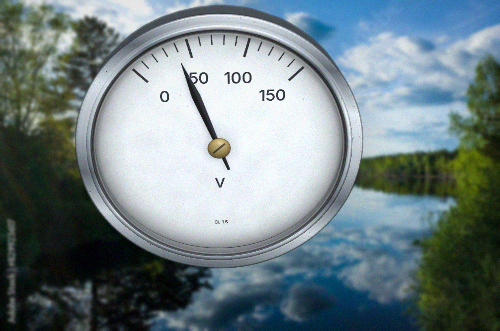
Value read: 40 V
